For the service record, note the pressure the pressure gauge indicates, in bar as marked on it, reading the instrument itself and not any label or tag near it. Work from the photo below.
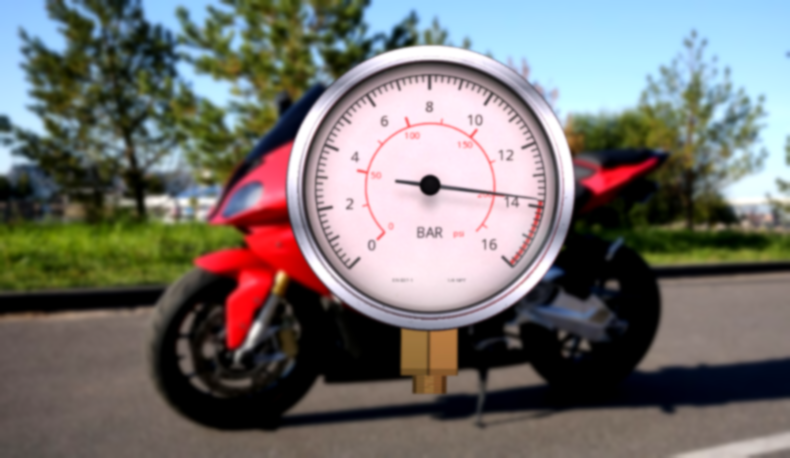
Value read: 13.8 bar
